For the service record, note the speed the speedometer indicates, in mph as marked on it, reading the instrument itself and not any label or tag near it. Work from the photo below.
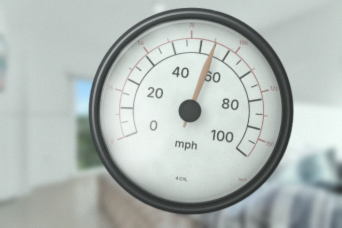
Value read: 55 mph
